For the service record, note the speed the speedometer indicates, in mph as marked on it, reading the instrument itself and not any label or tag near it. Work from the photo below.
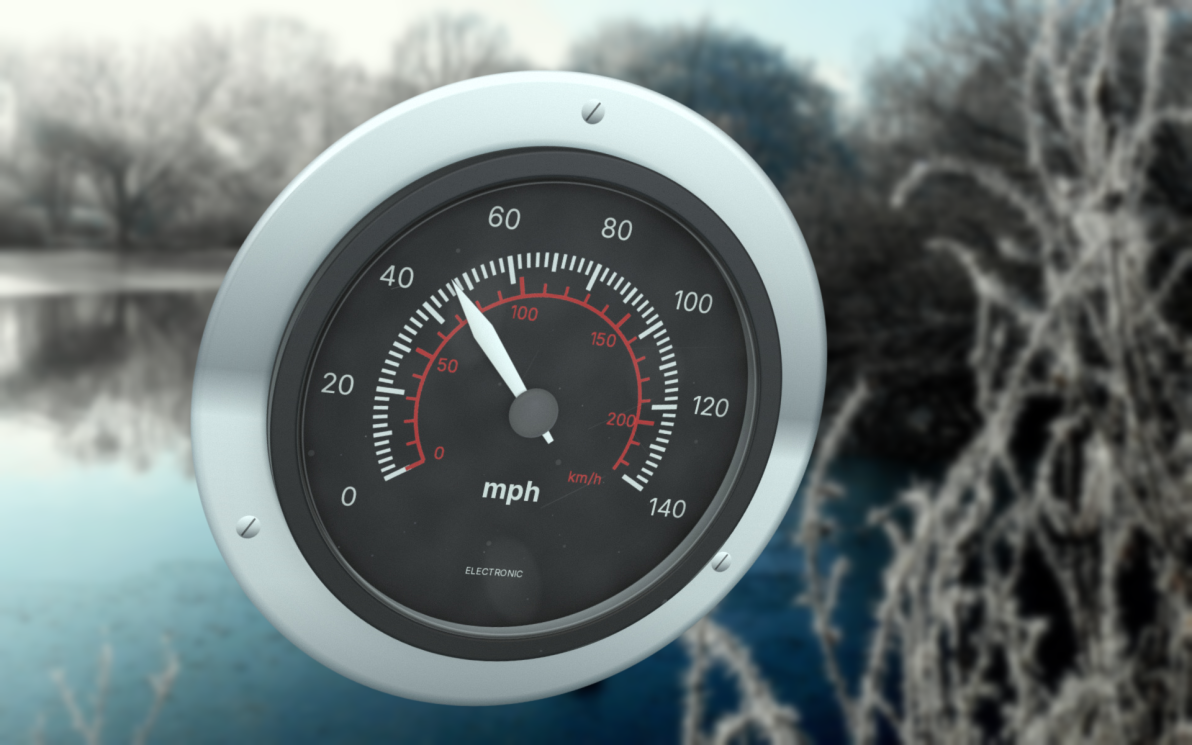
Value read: 47 mph
